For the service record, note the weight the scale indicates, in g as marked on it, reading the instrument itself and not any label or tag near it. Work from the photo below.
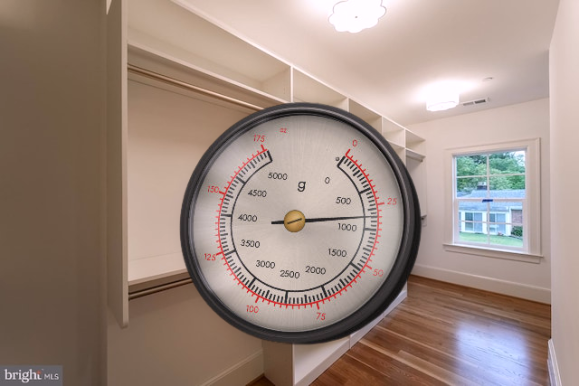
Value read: 850 g
